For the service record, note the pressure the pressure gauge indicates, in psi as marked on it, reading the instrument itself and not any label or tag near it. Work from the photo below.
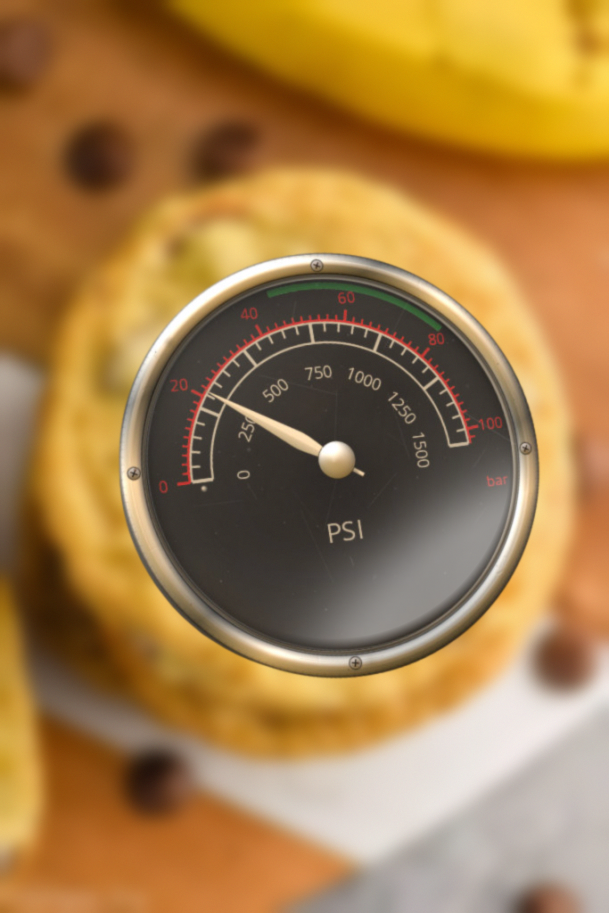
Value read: 300 psi
